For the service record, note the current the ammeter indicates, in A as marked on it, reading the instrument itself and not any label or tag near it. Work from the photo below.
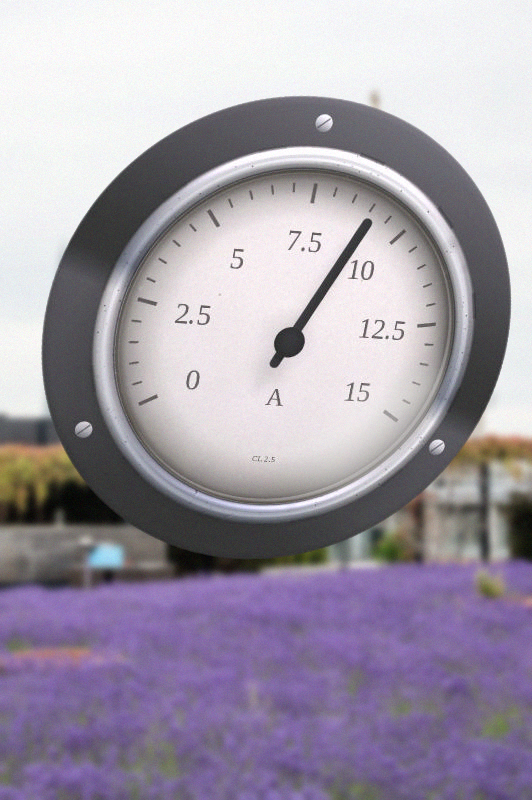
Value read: 9 A
